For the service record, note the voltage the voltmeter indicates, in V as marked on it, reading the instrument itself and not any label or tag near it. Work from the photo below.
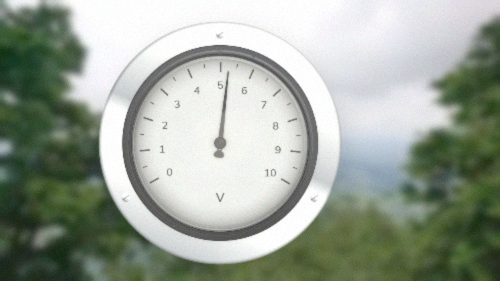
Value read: 5.25 V
